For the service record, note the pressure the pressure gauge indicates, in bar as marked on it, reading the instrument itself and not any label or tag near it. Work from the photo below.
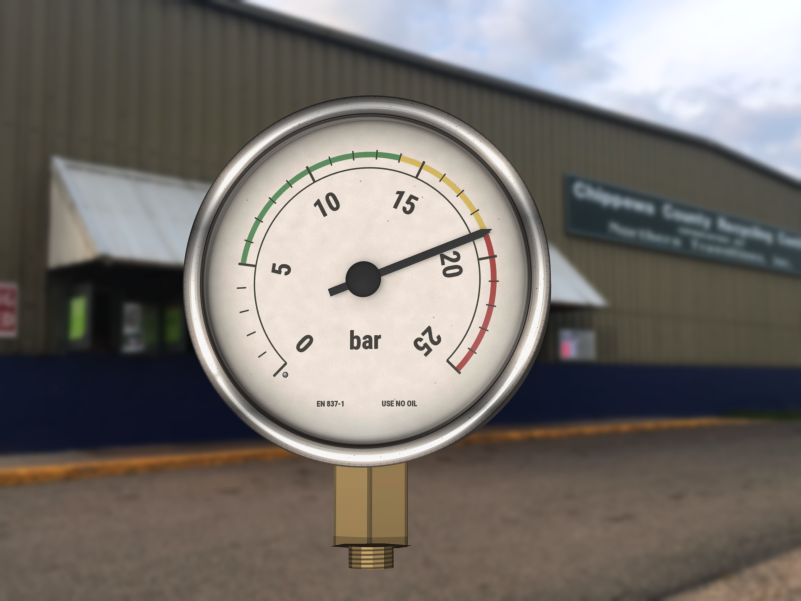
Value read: 19 bar
